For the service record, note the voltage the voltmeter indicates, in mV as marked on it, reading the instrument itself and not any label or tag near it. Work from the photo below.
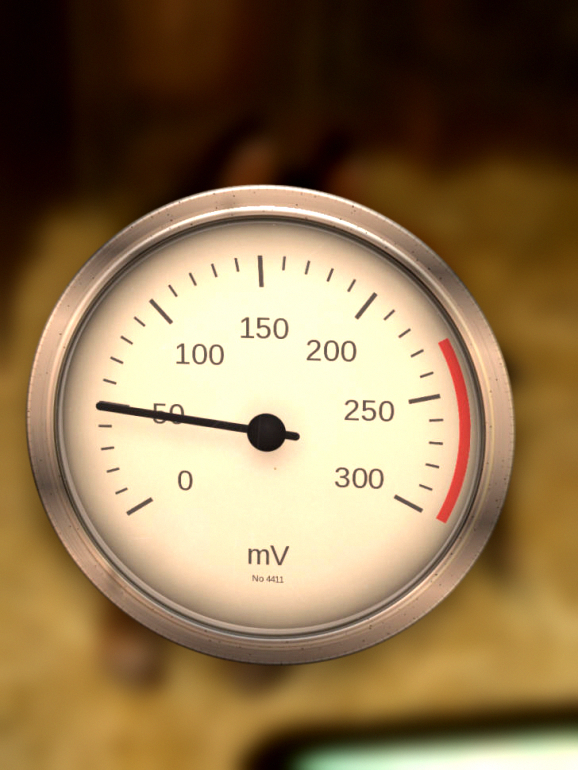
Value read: 50 mV
